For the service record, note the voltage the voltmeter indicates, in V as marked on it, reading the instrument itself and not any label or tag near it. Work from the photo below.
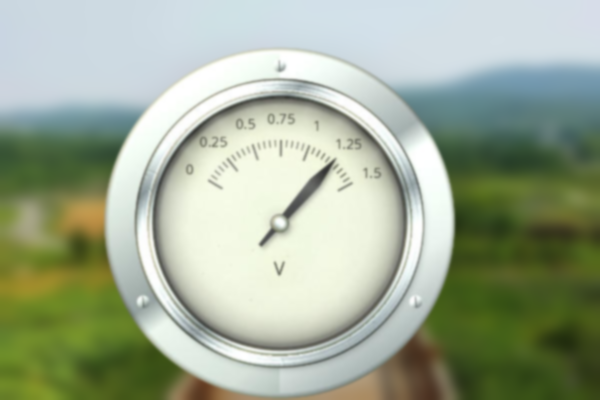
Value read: 1.25 V
